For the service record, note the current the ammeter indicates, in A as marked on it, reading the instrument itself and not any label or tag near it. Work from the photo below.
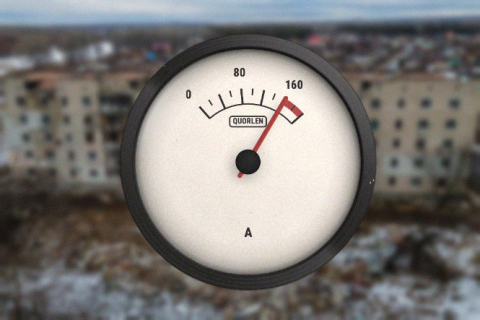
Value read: 160 A
